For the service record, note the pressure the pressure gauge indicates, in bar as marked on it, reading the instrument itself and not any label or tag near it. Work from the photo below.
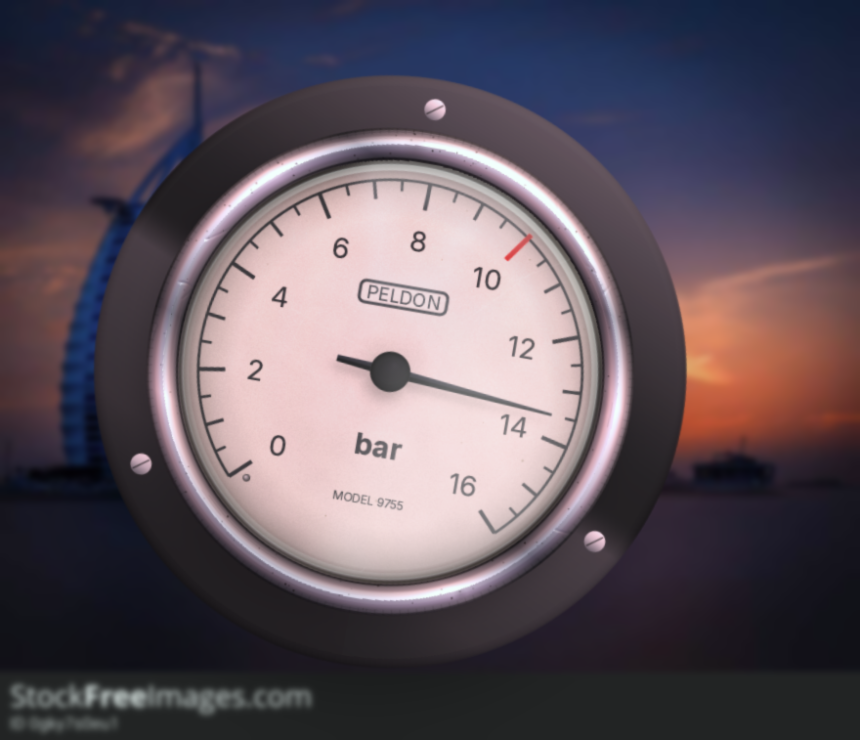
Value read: 13.5 bar
